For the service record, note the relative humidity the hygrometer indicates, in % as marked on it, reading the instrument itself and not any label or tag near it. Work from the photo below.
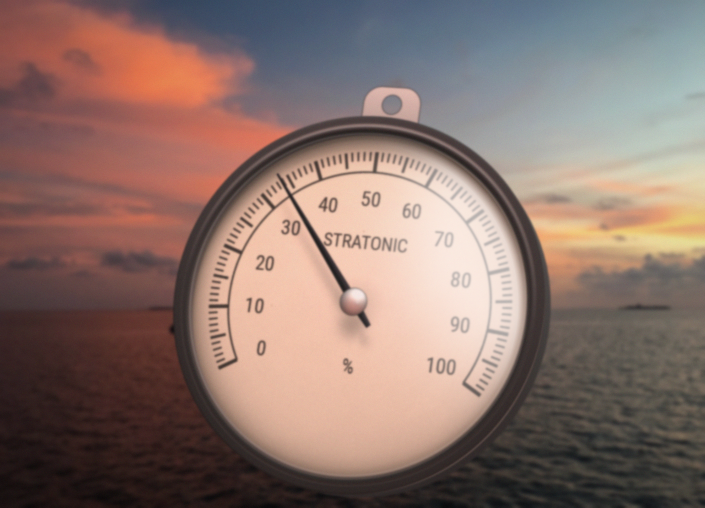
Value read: 34 %
